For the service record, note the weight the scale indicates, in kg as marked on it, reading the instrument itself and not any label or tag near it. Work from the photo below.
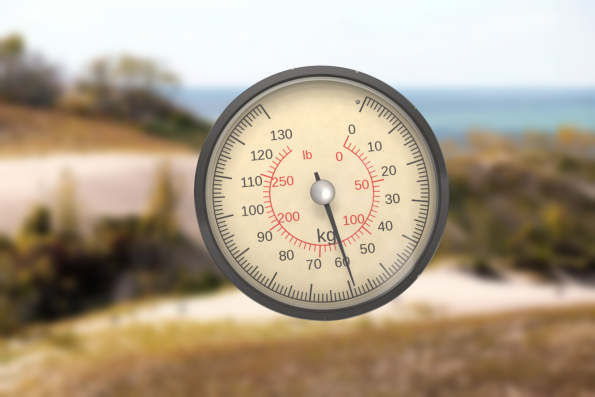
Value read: 59 kg
